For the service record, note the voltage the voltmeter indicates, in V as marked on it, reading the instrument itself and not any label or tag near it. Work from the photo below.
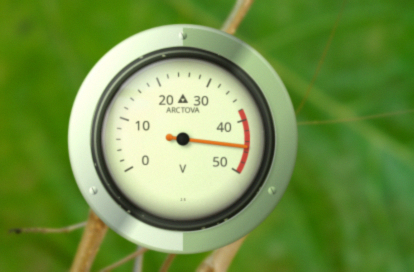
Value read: 45 V
